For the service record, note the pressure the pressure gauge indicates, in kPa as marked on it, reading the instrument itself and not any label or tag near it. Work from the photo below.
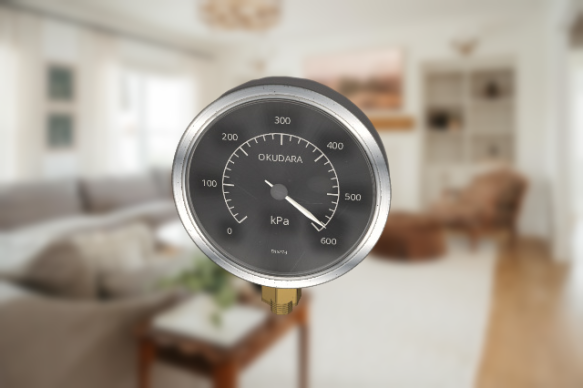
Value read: 580 kPa
